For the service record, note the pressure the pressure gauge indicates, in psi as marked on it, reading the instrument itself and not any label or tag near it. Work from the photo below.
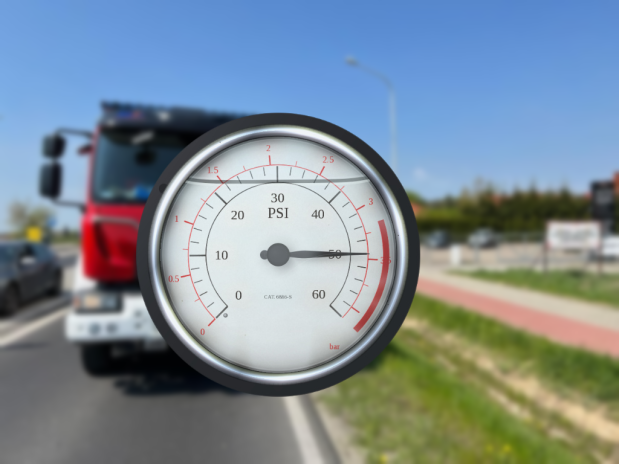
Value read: 50 psi
